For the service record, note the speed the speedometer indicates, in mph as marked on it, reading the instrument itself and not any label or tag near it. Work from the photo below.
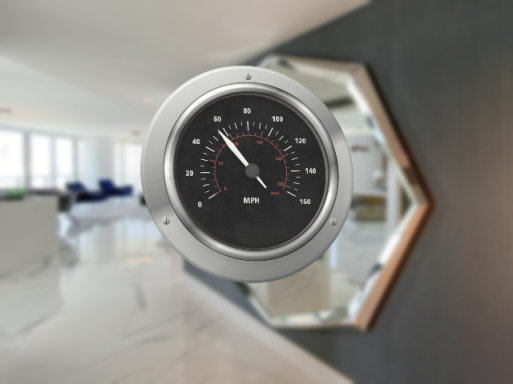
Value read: 55 mph
